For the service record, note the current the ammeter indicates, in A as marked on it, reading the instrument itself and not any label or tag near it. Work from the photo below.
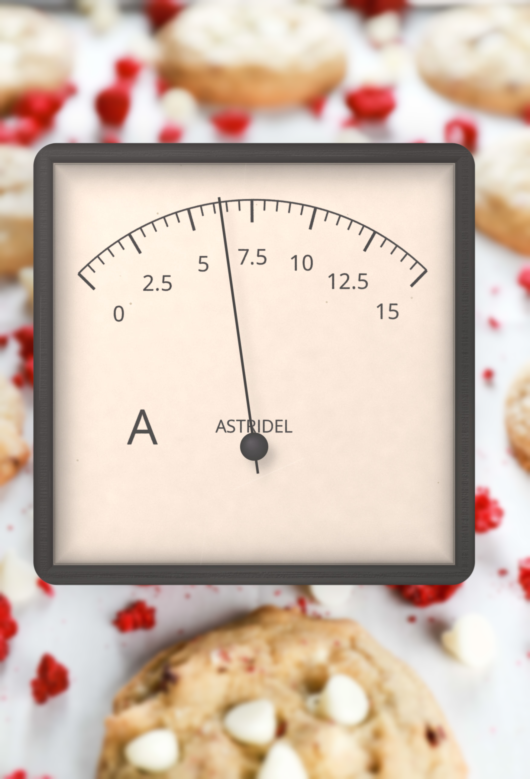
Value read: 6.25 A
